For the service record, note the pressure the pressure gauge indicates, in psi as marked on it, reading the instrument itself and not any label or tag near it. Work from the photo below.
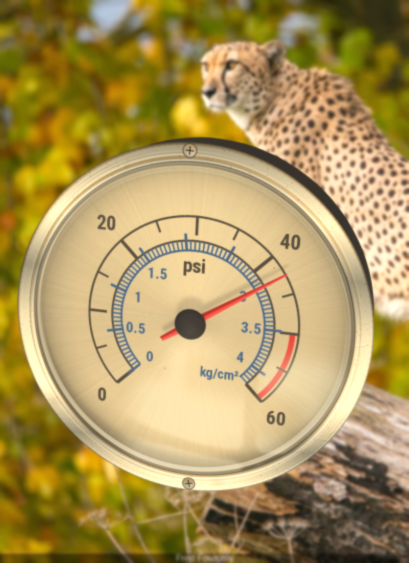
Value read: 42.5 psi
